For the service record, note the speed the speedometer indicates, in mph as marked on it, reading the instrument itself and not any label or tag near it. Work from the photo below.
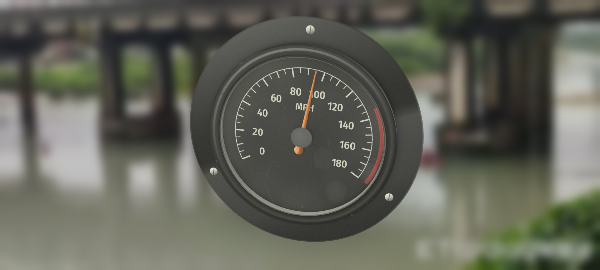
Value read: 95 mph
